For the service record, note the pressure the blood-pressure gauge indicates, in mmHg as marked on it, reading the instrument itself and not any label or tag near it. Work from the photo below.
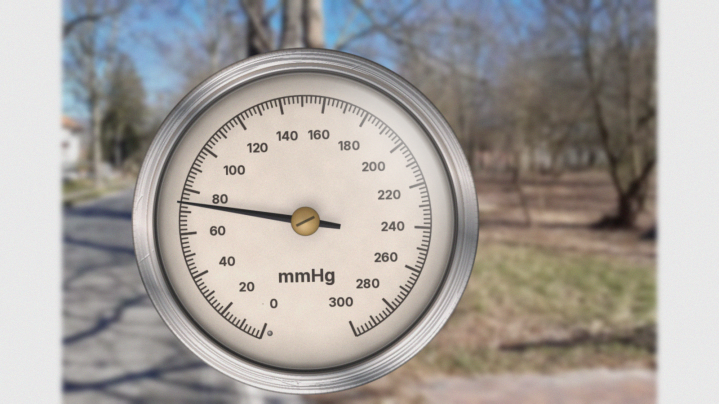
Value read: 74 mmHg
